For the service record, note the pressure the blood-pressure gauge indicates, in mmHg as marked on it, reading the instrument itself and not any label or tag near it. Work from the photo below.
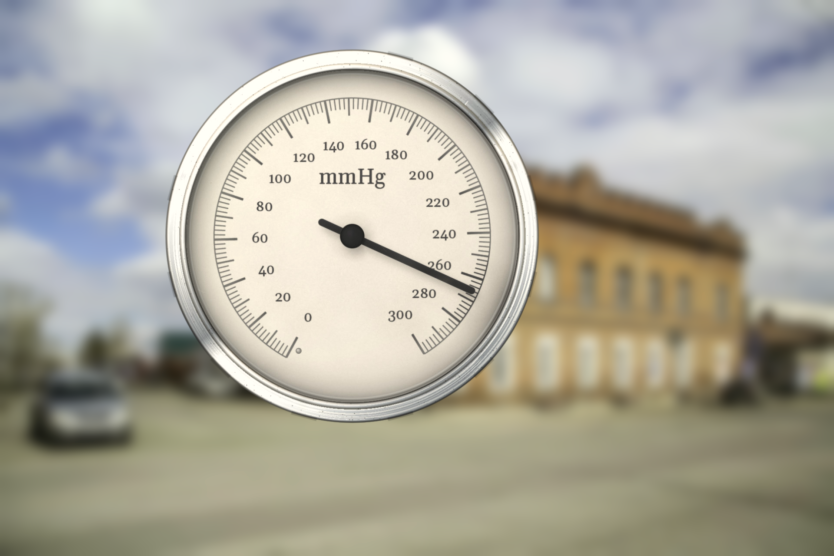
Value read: 266 mmHg
